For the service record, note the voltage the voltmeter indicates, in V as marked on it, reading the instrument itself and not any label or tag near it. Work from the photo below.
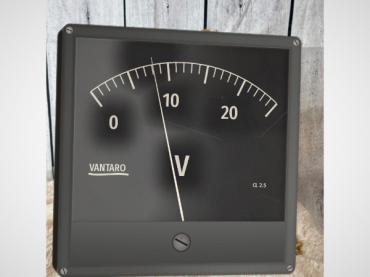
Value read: 8 V
